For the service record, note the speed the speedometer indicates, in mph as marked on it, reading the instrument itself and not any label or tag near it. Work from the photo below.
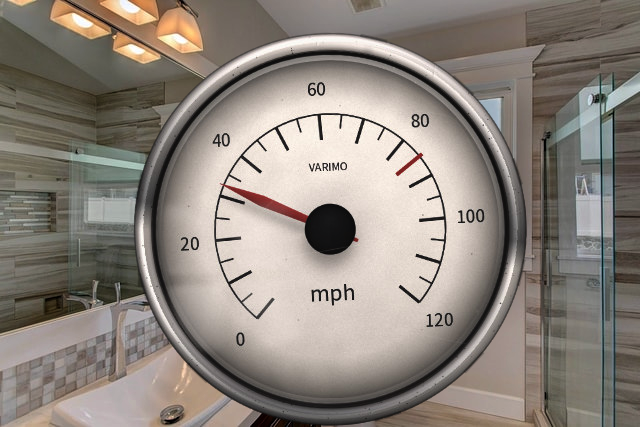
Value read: 32.5 mph
